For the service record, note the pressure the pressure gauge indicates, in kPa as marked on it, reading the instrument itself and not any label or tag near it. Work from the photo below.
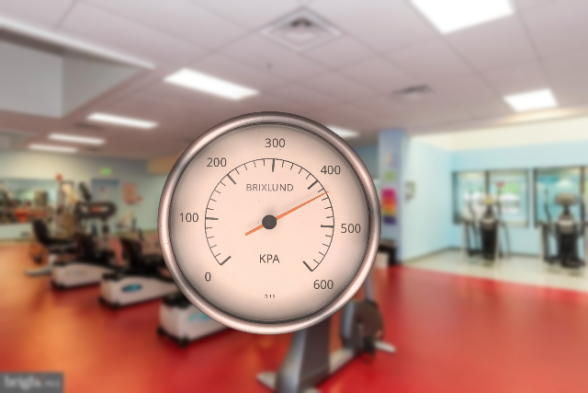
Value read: 430 kPa
